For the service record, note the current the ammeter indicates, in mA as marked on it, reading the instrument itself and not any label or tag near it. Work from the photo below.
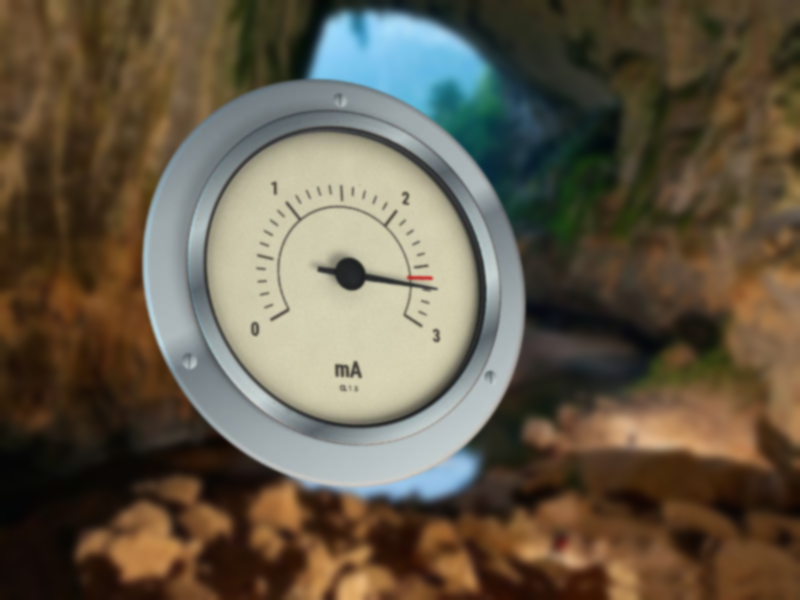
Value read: 2.7 mA
